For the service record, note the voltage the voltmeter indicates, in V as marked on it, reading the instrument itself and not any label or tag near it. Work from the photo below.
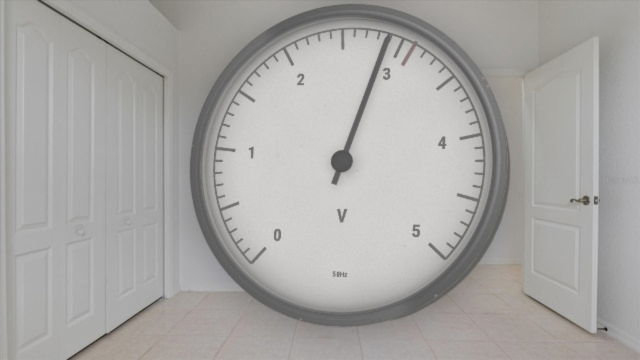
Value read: 2.9 V
